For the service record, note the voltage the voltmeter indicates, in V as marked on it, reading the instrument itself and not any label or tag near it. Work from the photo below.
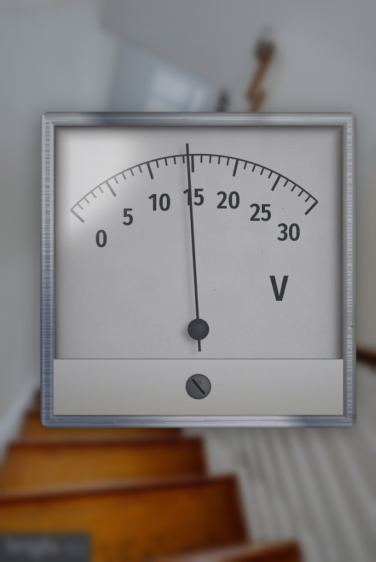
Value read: 14.5 V
